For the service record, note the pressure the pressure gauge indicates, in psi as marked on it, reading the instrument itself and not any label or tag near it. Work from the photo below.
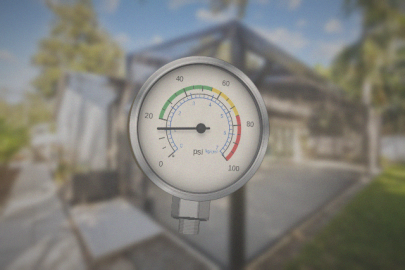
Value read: 15 psi
